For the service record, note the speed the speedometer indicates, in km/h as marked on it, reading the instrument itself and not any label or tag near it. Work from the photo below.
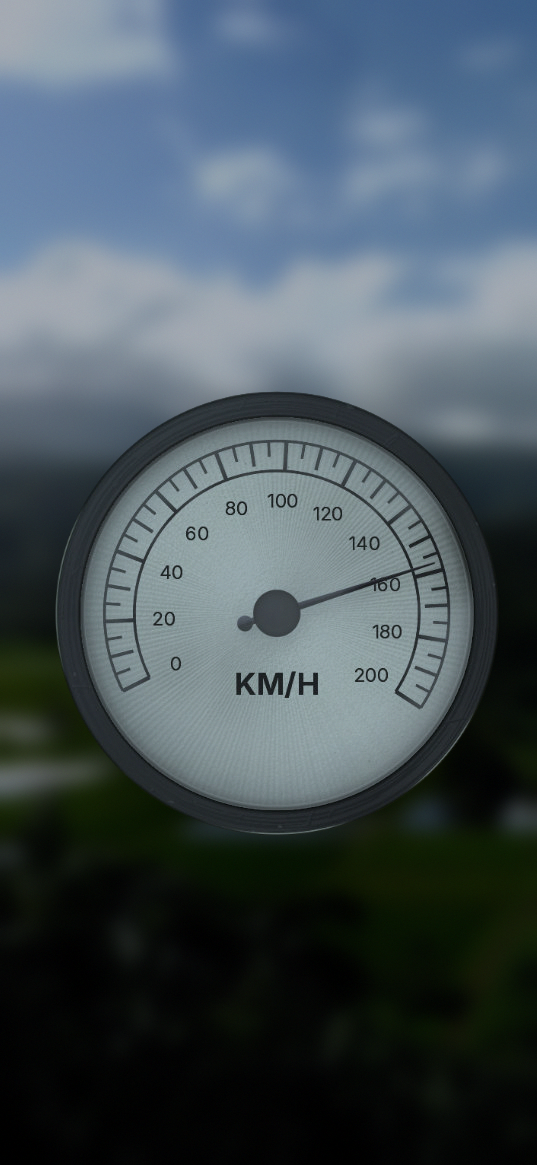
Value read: 157.5 km/h
